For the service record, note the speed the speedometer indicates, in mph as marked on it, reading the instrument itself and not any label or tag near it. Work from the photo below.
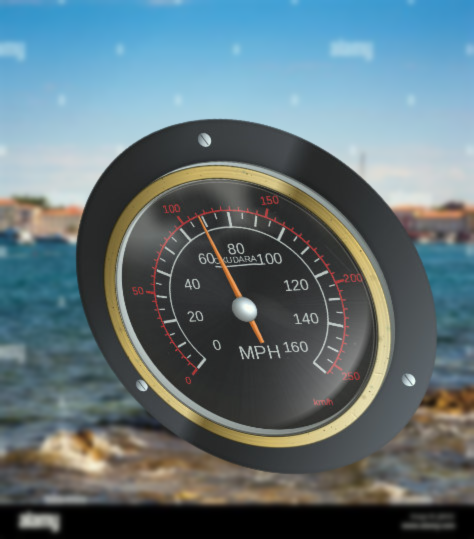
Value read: 70 mph
